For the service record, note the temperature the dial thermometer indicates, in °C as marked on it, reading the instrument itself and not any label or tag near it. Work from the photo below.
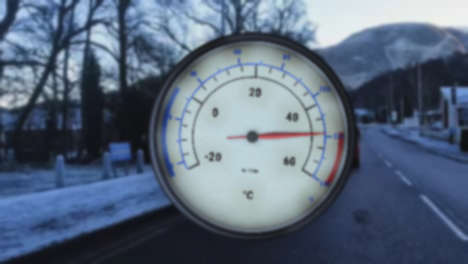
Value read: 48 °C
